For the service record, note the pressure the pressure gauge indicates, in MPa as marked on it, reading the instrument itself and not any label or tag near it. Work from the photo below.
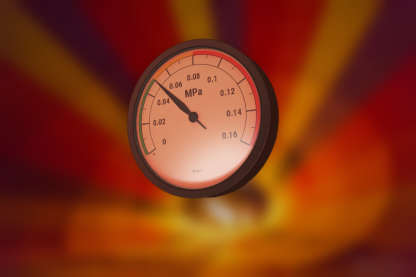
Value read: 0.05 MPa
